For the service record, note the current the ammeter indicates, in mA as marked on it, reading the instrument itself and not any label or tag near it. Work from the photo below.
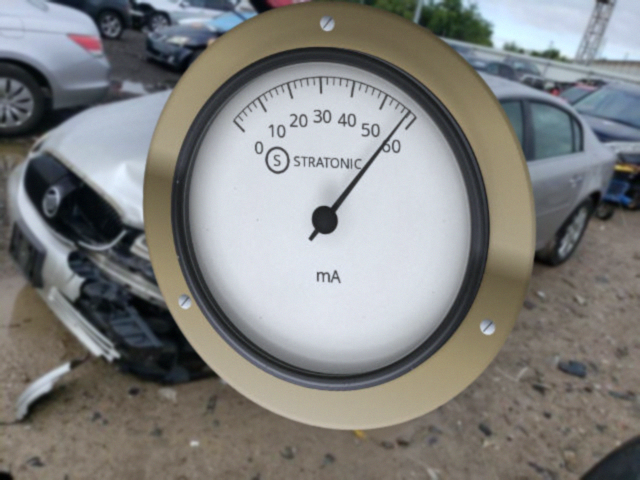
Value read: 58 mA
